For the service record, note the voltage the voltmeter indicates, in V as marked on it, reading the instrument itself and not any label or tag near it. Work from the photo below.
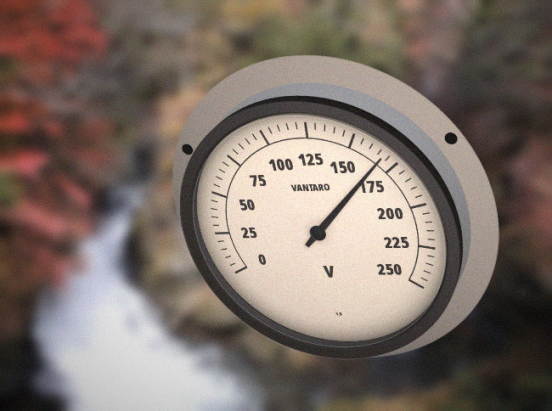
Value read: 167.5 V
